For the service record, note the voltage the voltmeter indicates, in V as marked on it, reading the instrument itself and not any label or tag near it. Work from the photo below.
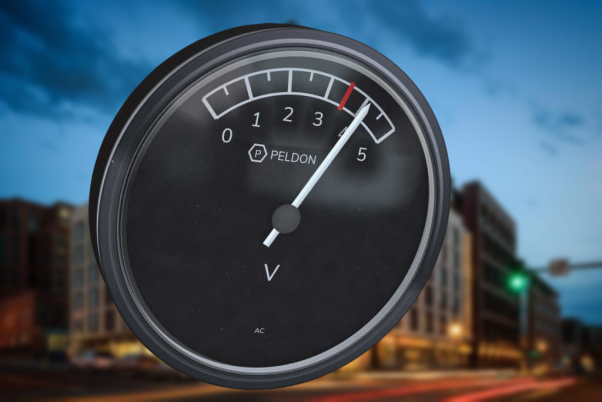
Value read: 4 V
